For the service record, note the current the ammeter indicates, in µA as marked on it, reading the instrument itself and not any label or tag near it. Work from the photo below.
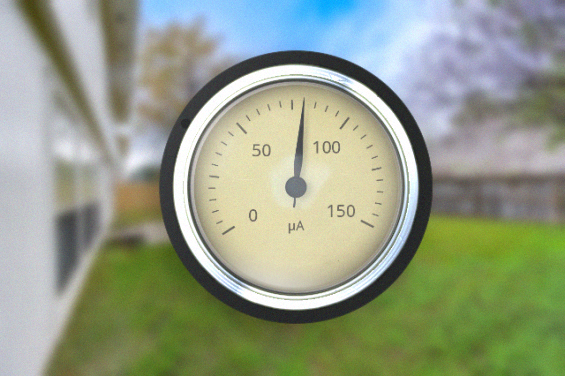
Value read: 80 µA
